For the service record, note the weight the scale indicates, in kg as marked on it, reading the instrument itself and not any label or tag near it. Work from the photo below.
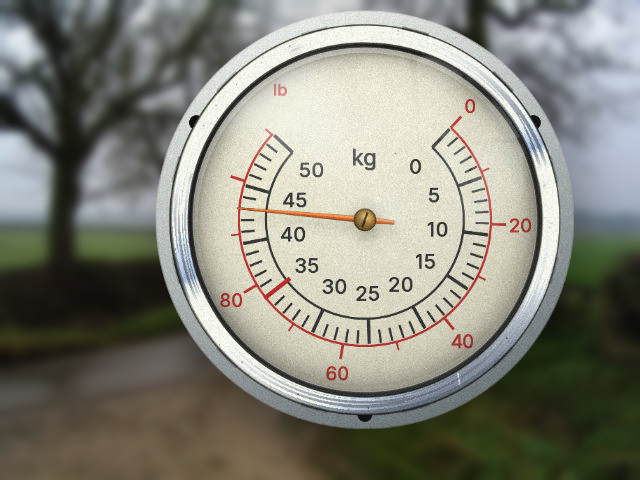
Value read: 43 kg
